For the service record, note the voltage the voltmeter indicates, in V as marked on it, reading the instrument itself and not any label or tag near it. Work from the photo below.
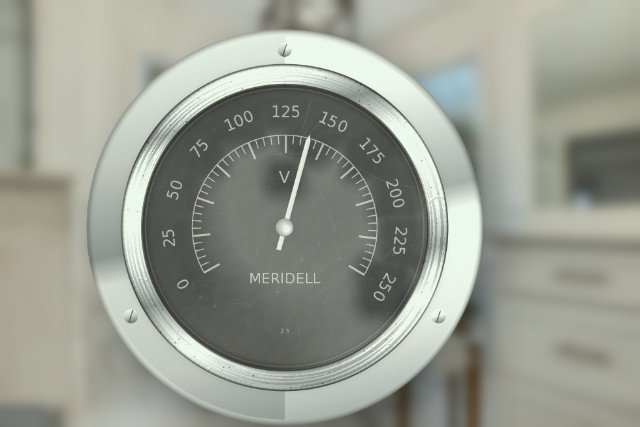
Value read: 140 V
